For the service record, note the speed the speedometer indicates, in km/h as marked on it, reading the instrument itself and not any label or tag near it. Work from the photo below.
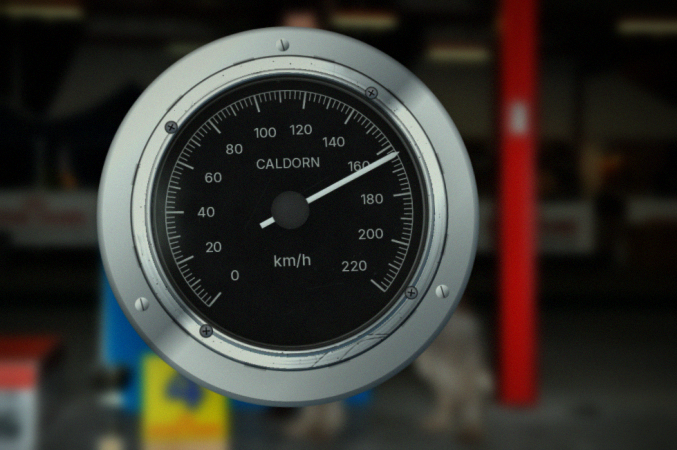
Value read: 164 km/h
